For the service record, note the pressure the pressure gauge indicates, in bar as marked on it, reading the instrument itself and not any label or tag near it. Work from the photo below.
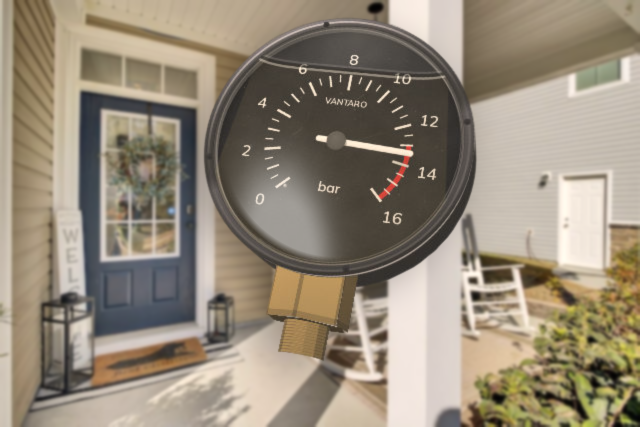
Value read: 13.5 bar
